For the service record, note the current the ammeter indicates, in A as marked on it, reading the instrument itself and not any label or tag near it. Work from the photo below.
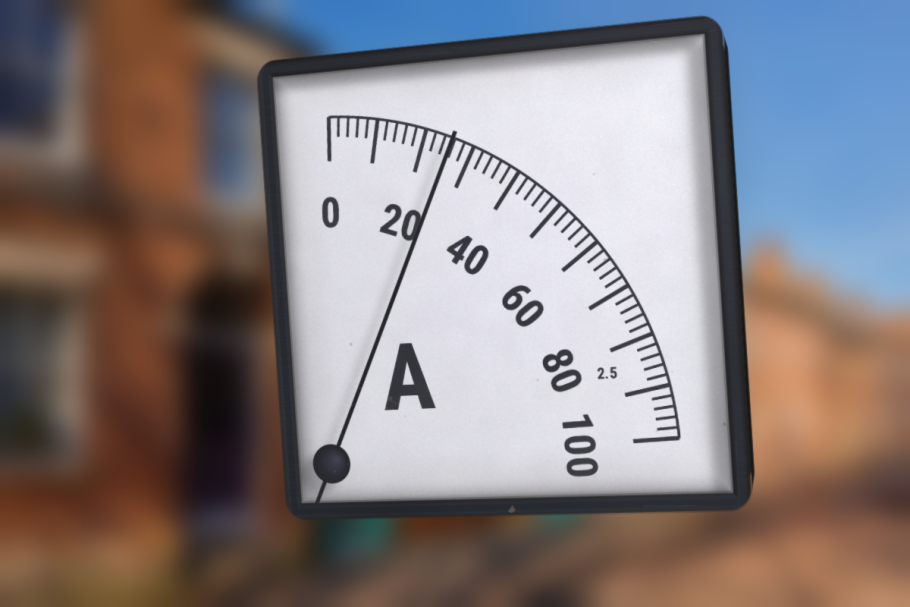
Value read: 26 A
